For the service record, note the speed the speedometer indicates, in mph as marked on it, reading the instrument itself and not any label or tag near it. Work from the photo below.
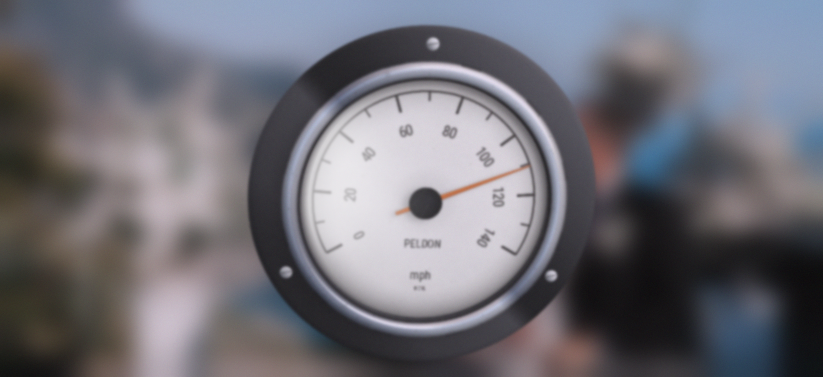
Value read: 110 mph
